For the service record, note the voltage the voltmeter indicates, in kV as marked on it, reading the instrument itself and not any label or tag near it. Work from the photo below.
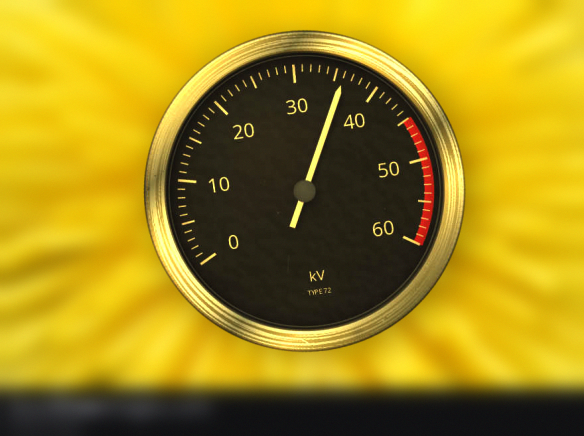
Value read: 36 kV
